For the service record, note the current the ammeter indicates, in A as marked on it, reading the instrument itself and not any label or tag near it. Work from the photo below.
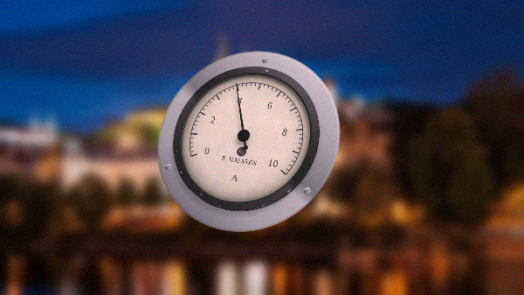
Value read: 4 A
